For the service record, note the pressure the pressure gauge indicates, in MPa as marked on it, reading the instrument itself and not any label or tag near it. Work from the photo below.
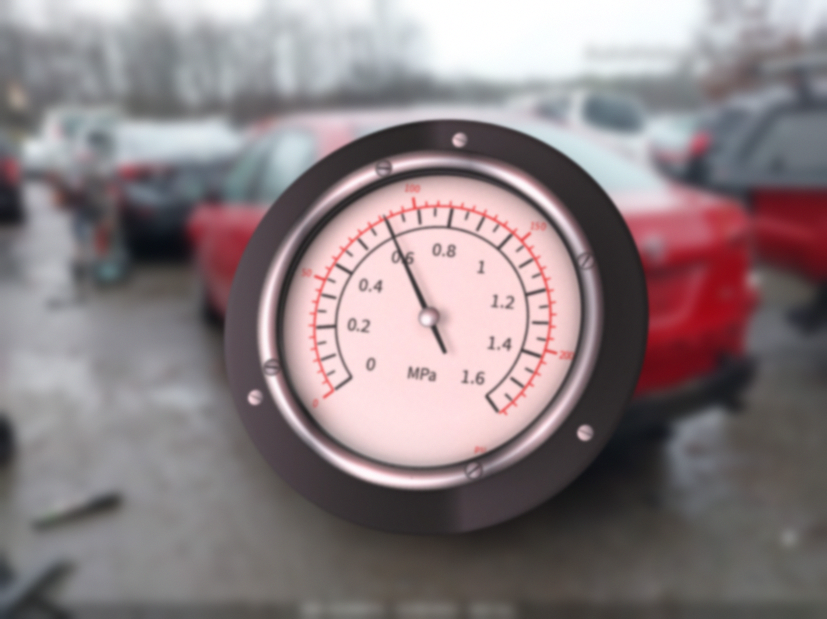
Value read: 0.6 MPa
